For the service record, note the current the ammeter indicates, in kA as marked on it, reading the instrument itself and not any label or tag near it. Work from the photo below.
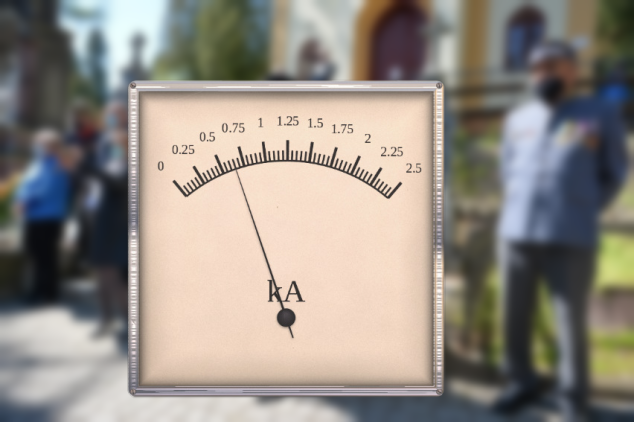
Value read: 0.65 kA
